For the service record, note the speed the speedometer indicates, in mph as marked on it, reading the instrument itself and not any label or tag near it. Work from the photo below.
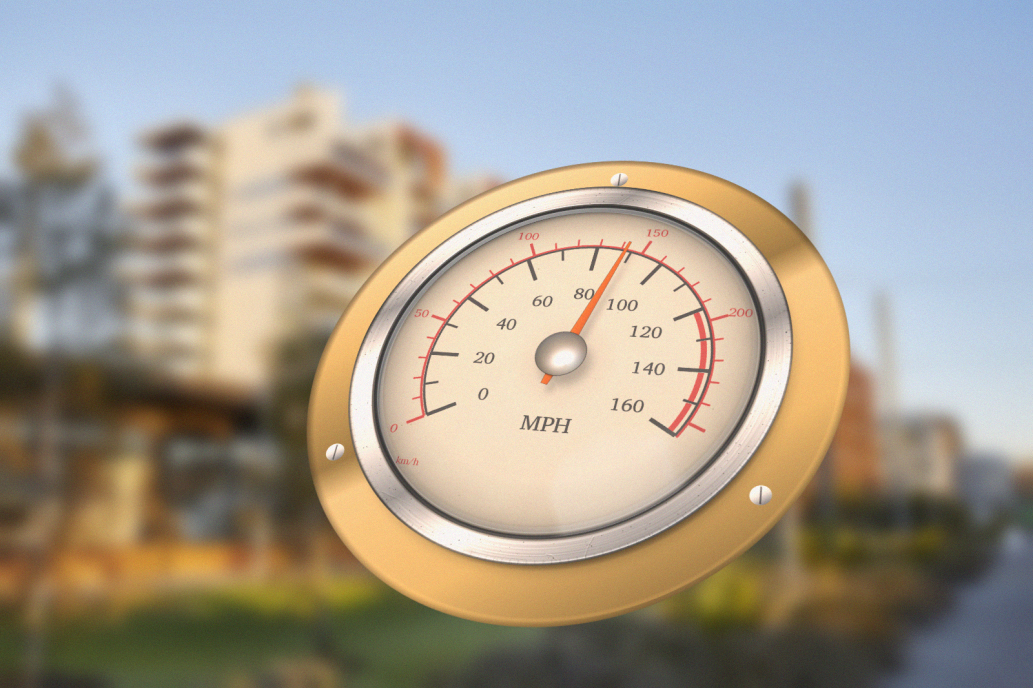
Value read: 90 mph
